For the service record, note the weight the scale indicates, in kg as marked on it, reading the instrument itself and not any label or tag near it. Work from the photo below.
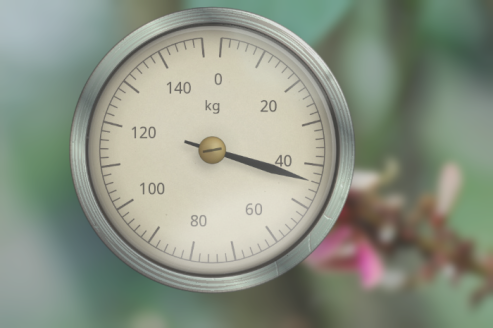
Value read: 44 kg
